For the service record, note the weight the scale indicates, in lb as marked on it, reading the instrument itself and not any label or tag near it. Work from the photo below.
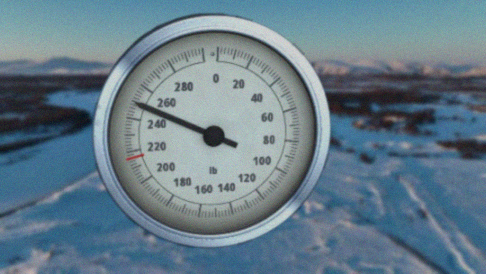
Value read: 250 lb
